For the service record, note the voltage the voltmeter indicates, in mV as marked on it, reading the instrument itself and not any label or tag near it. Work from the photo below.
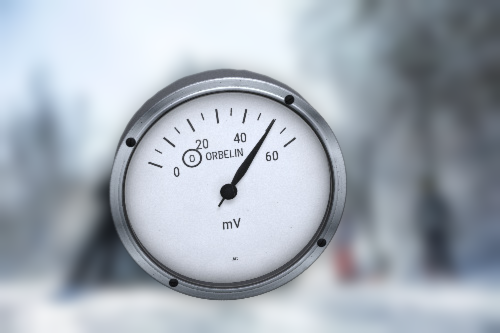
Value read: 50 mV
